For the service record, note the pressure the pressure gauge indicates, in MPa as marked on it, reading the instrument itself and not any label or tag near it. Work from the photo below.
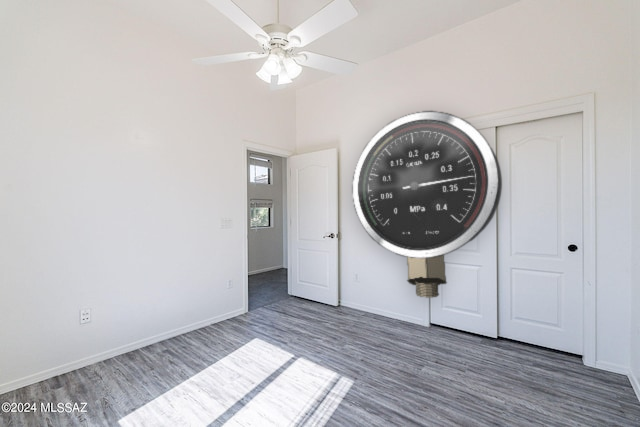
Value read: 0.33 MPa
